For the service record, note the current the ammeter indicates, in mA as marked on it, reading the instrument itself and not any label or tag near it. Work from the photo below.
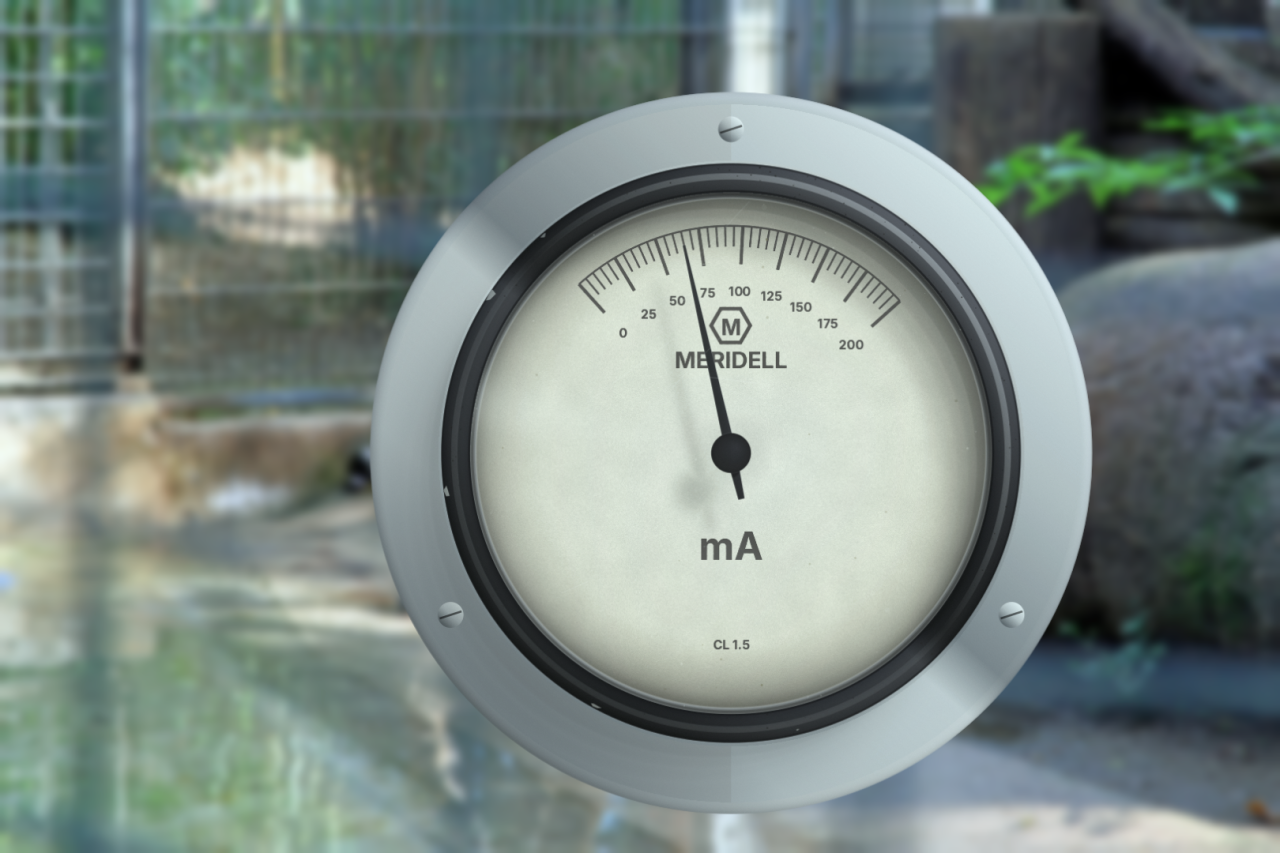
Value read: 65 mA
